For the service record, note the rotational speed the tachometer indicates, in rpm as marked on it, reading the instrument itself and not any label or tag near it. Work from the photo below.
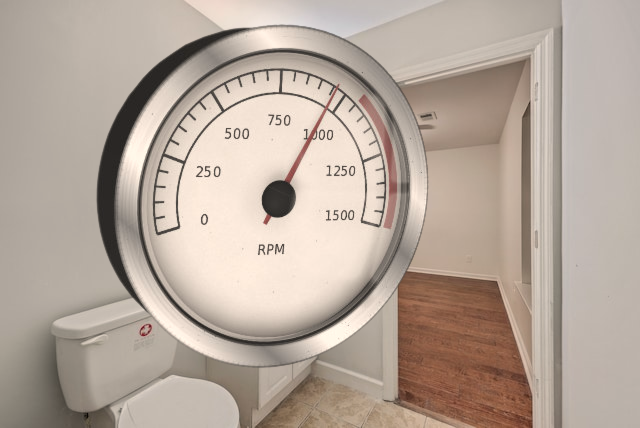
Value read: 950 rpm
